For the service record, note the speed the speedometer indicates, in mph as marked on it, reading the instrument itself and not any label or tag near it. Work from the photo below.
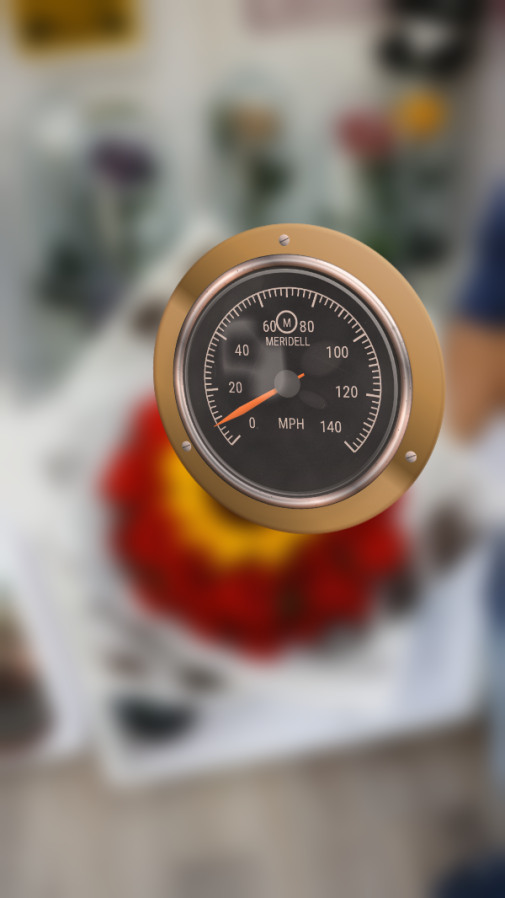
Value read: 8 mph
